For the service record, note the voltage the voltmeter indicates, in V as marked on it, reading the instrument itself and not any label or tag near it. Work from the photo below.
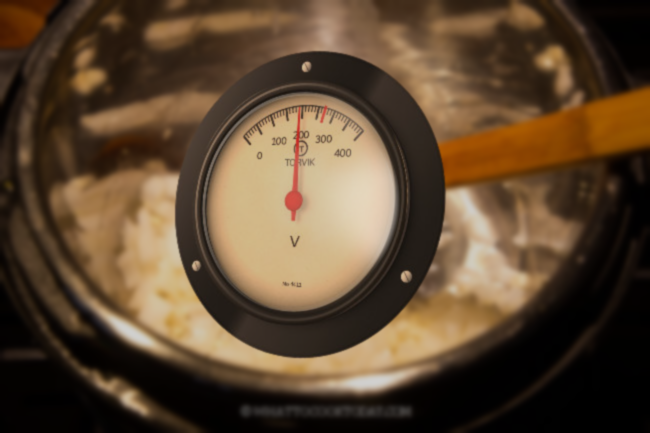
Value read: 200 V
